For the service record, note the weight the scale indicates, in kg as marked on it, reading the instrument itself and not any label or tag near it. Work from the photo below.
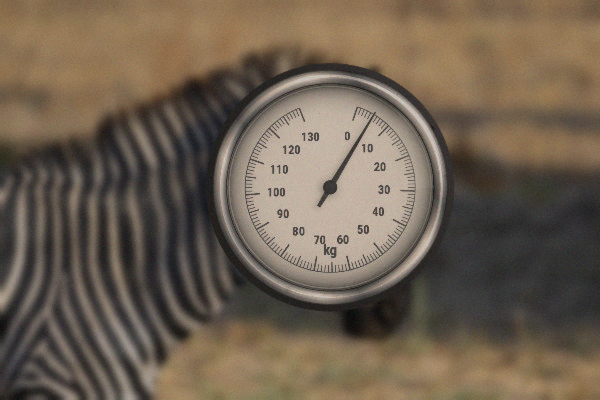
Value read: 5 kg
